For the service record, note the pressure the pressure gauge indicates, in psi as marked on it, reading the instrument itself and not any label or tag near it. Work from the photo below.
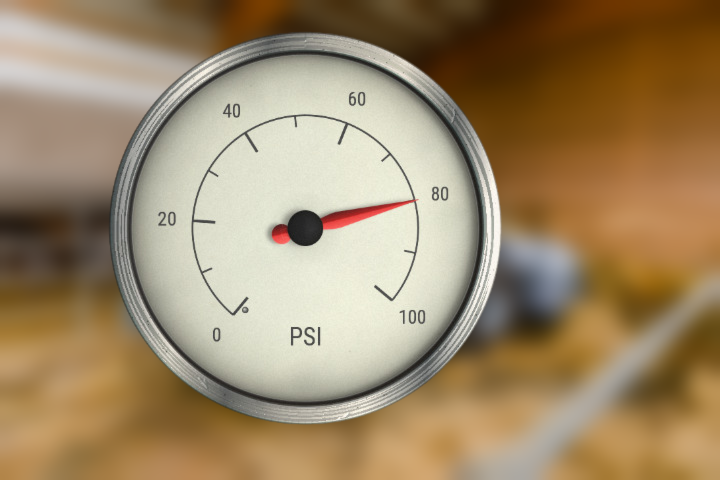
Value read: 80 psi
